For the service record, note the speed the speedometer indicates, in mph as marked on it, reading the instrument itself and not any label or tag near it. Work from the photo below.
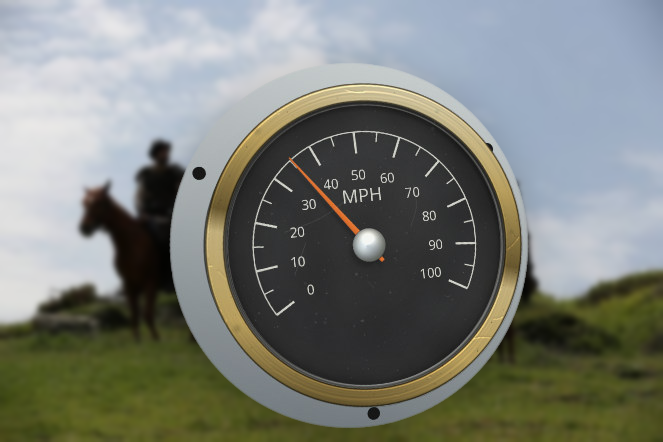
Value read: 35 mph
